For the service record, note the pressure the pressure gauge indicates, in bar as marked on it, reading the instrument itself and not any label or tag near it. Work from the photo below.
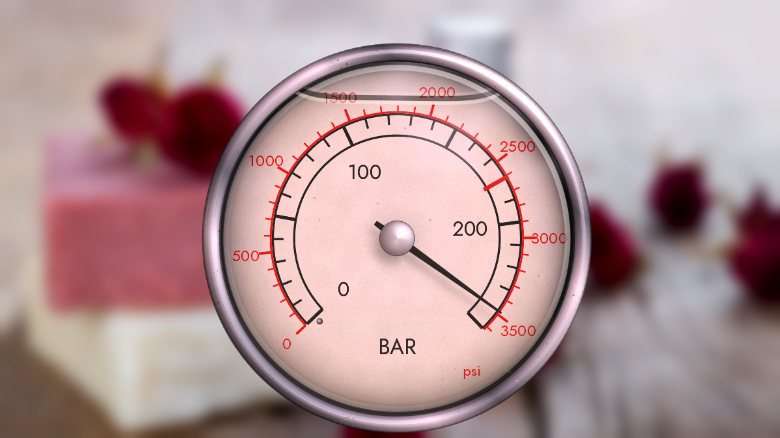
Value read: 240 bar
